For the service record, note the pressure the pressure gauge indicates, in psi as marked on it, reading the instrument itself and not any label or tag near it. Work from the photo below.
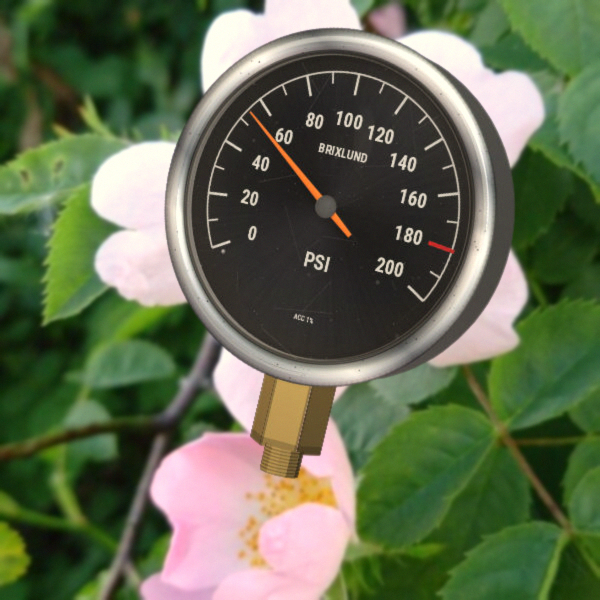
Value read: 55 psi
